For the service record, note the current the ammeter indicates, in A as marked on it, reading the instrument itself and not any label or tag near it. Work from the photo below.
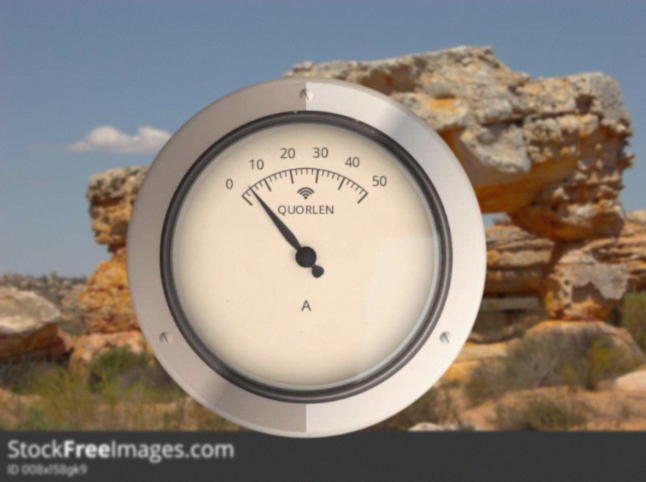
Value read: 4 A
